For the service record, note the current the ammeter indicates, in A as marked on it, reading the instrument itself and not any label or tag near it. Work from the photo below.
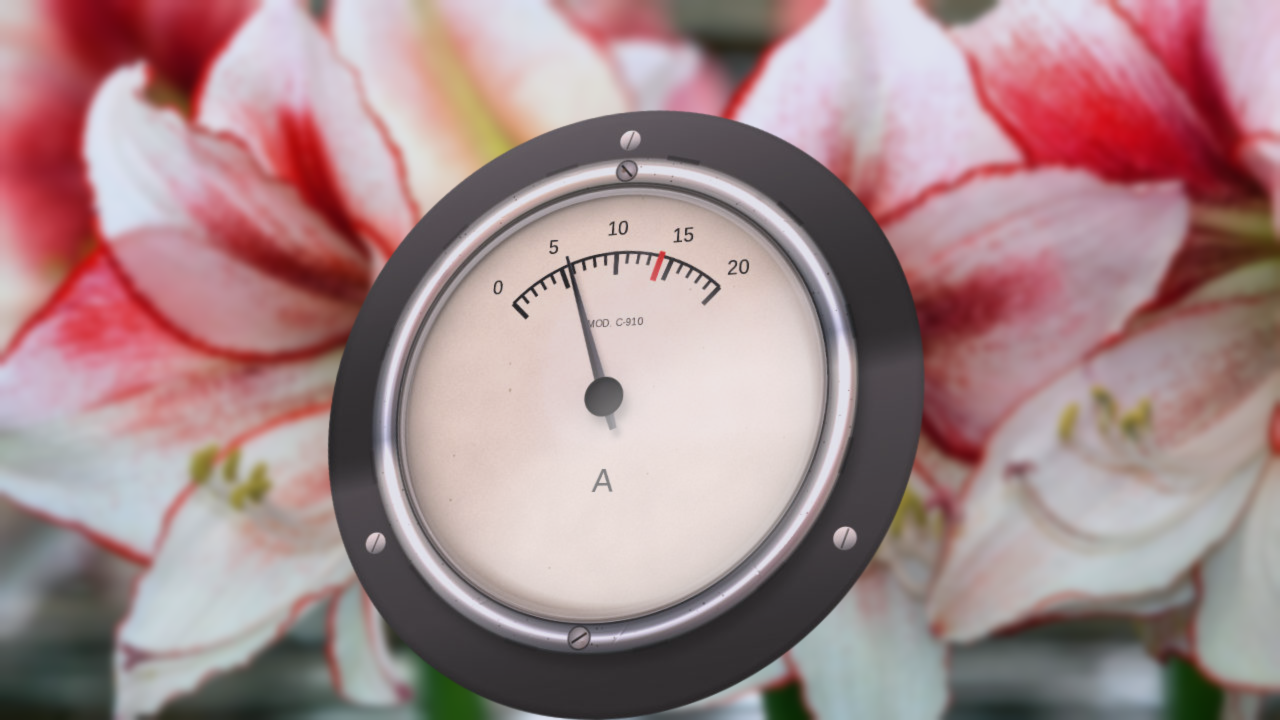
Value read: 6 A
